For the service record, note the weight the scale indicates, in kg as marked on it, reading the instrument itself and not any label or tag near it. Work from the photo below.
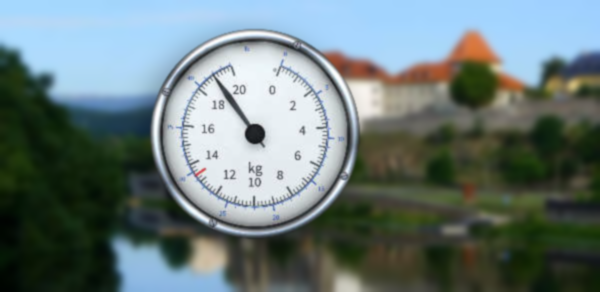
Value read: 19 kg
